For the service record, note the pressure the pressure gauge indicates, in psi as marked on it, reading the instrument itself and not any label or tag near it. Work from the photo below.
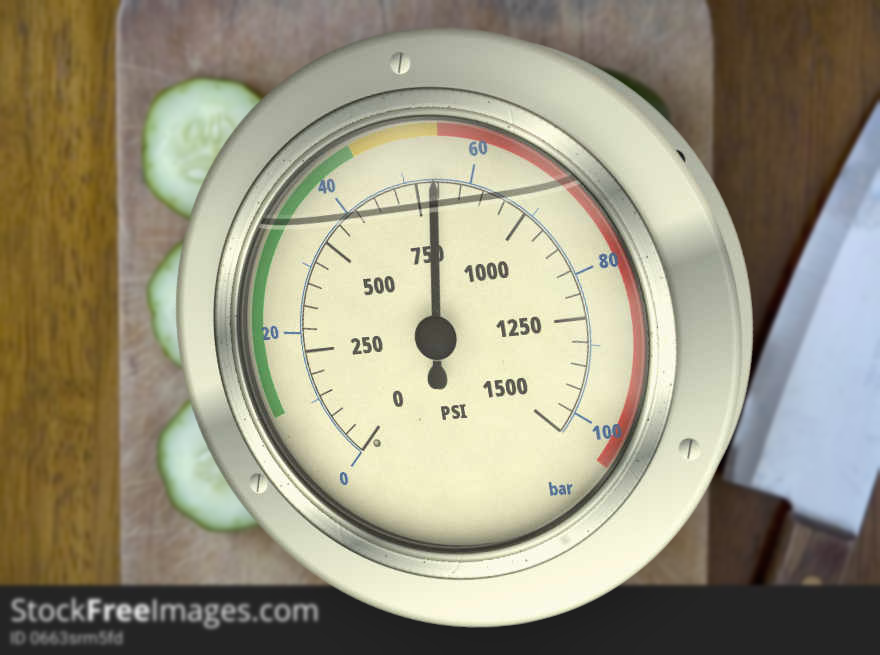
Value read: 800 psi
